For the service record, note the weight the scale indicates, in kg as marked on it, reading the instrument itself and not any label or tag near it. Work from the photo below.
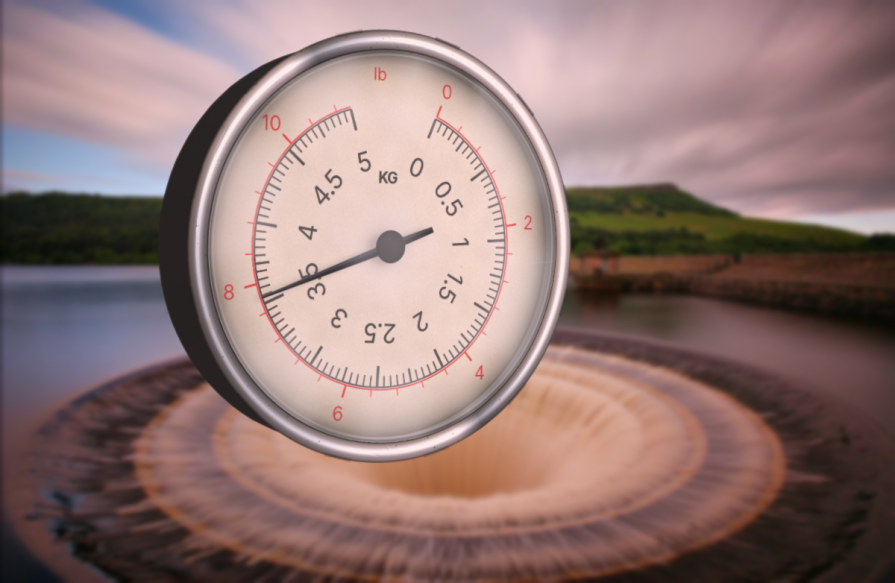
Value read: 3.55 kg
